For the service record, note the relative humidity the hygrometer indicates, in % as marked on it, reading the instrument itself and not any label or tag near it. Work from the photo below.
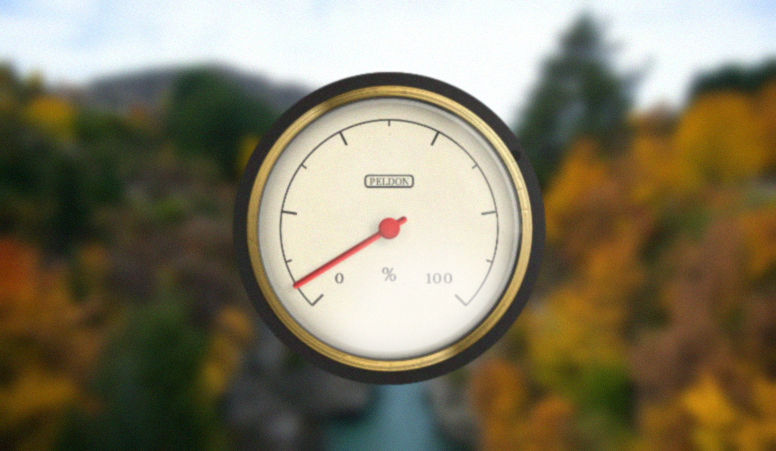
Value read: 5 %
